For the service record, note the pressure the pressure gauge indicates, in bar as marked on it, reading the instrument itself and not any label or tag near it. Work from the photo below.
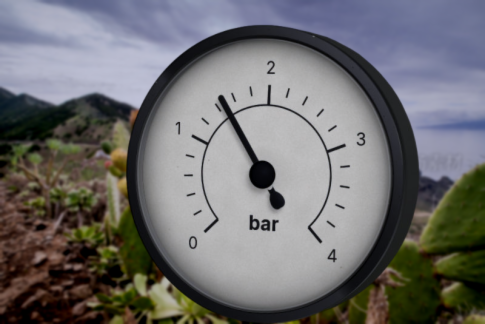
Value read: 1.5 bar
